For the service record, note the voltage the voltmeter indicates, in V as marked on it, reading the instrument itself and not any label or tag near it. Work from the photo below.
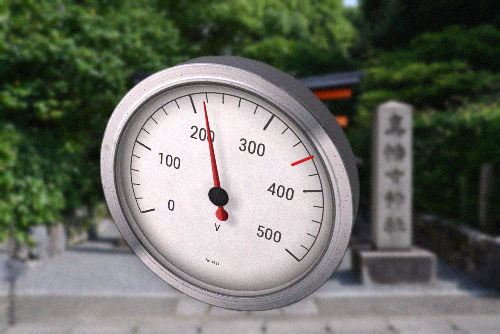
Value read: 220 V
